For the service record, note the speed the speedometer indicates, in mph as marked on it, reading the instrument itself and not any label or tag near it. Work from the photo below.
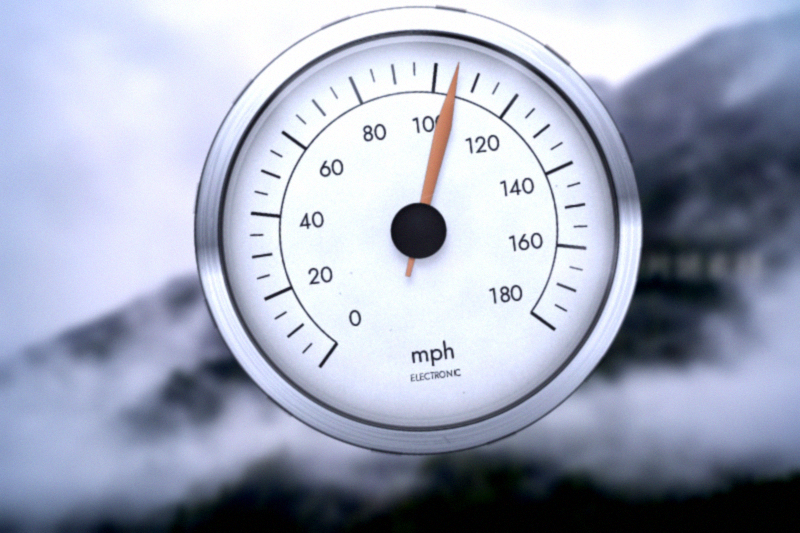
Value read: 105 mph
